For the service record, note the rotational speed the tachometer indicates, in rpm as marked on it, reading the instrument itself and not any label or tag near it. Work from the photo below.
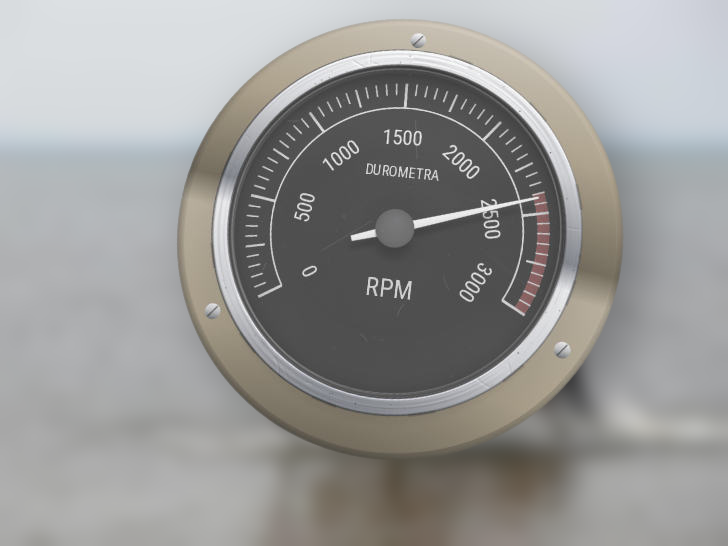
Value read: 2425 rpm
